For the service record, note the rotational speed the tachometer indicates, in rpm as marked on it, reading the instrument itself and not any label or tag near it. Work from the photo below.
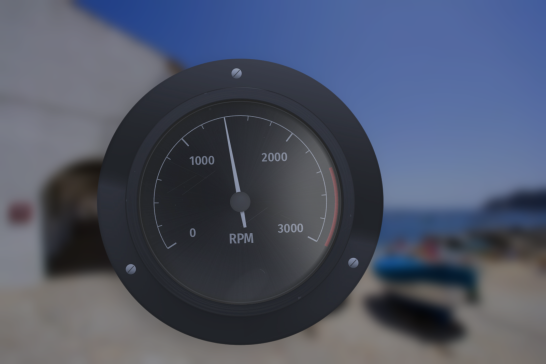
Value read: 1400 rpm
